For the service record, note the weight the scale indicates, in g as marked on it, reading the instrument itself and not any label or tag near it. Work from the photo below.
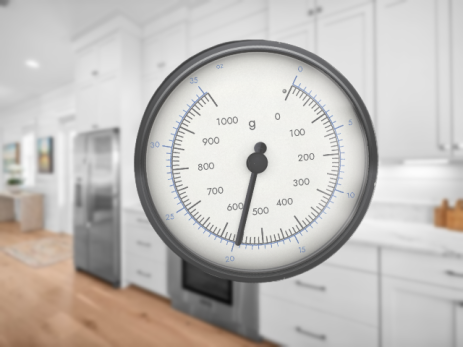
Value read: 560 g
